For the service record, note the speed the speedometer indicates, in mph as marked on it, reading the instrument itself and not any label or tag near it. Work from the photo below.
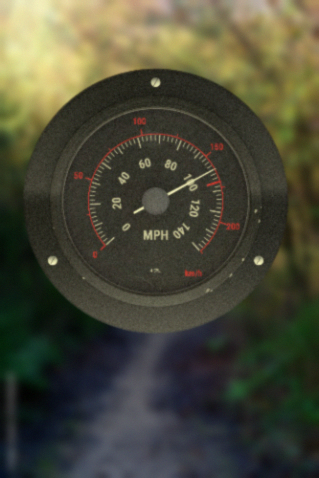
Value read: 100 mph
